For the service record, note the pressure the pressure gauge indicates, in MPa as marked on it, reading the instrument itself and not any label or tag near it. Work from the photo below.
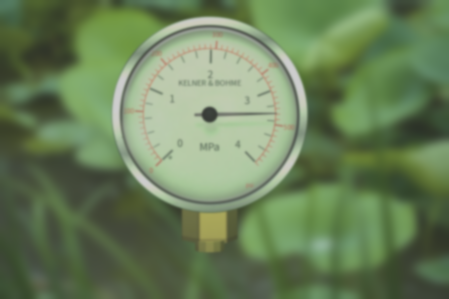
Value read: 3.3 MPa
